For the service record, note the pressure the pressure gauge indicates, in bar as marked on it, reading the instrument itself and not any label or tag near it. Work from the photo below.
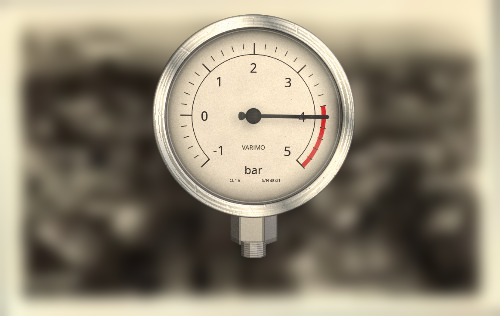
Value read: 4 bar
